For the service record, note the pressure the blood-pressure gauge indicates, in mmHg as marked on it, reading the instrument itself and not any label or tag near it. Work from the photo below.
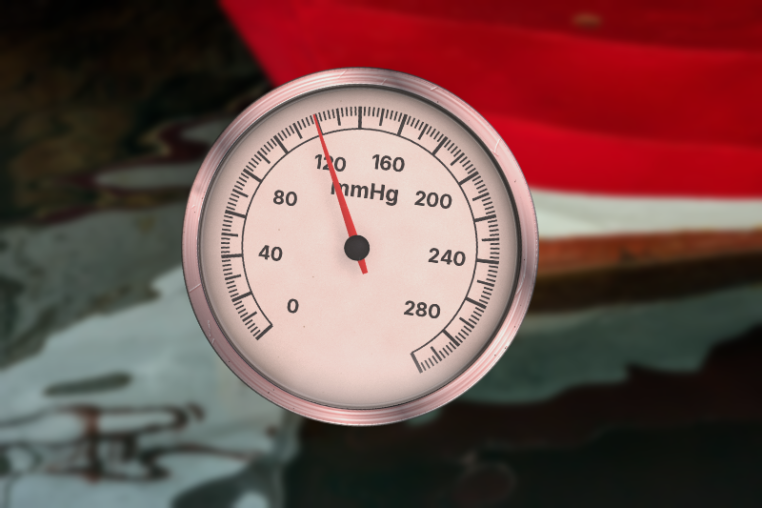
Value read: 120 mmHg
